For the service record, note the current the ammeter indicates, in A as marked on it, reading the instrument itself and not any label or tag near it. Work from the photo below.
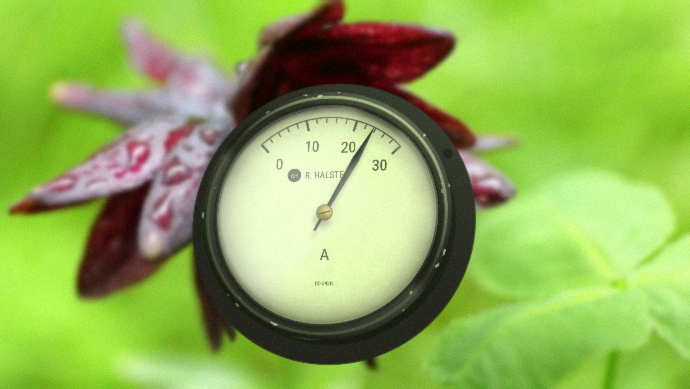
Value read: 24 A
